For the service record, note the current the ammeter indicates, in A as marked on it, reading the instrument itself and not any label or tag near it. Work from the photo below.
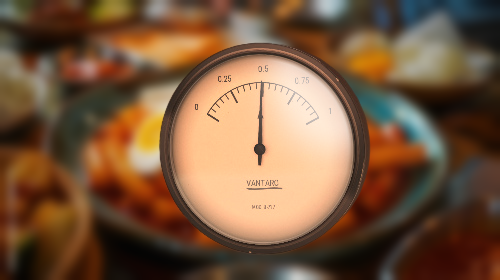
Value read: 0.5 A
